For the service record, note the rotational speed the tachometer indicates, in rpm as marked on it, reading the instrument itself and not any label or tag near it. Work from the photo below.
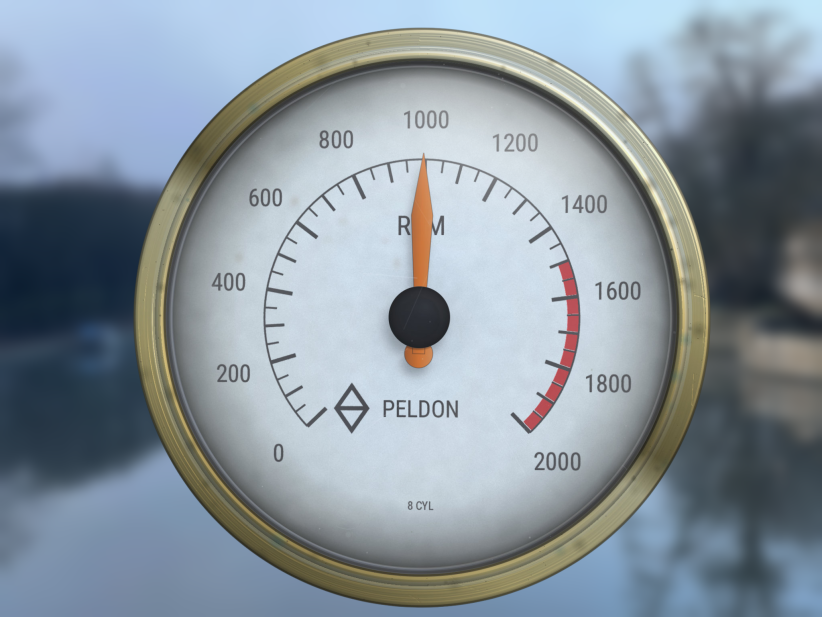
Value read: 1000 rpm
